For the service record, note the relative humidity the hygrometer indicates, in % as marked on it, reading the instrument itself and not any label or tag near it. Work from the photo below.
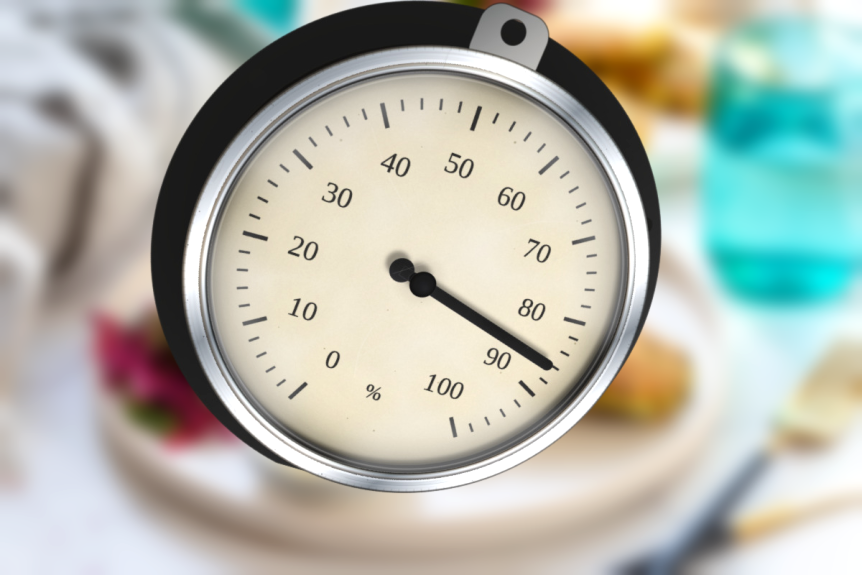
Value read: 86 %
